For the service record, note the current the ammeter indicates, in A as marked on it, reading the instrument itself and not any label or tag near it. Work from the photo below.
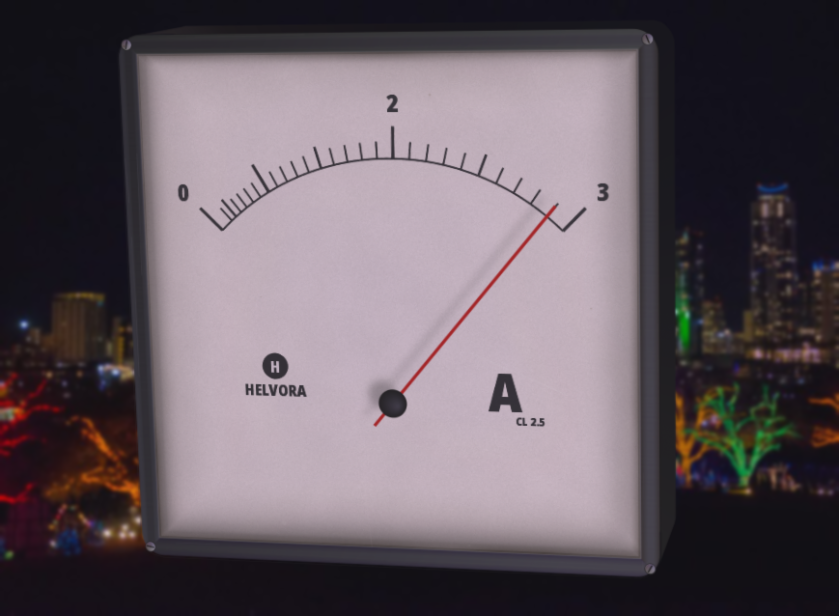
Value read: 2.9 A
